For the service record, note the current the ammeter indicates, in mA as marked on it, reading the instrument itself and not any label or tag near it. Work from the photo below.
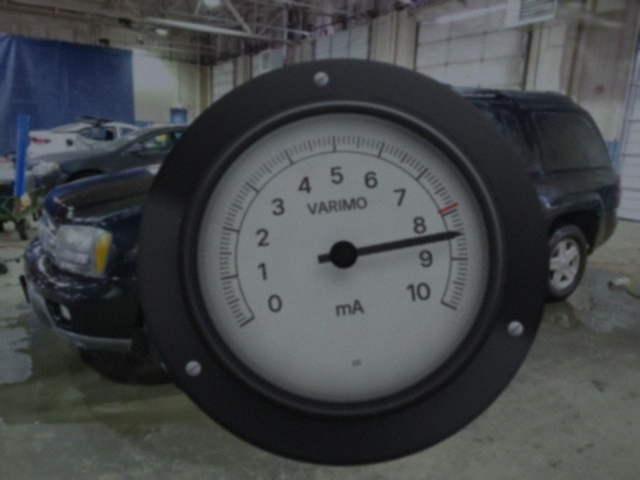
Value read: 8.5 mA
